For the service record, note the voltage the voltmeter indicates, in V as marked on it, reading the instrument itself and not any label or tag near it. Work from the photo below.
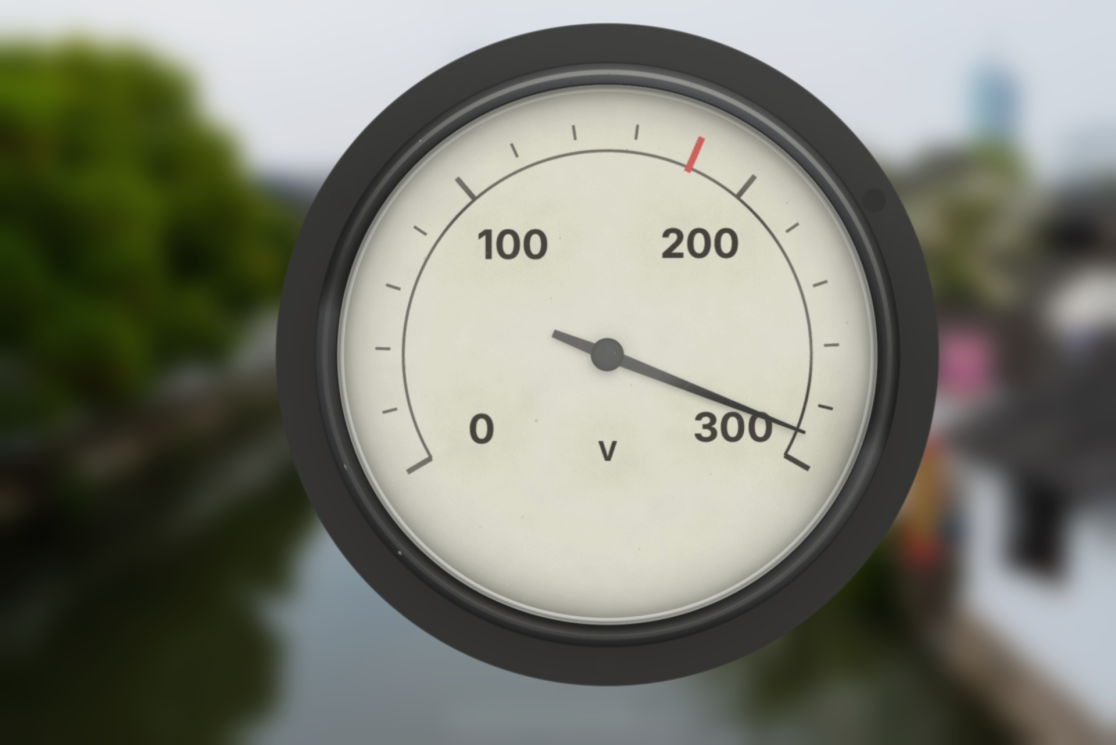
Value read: 290 V
